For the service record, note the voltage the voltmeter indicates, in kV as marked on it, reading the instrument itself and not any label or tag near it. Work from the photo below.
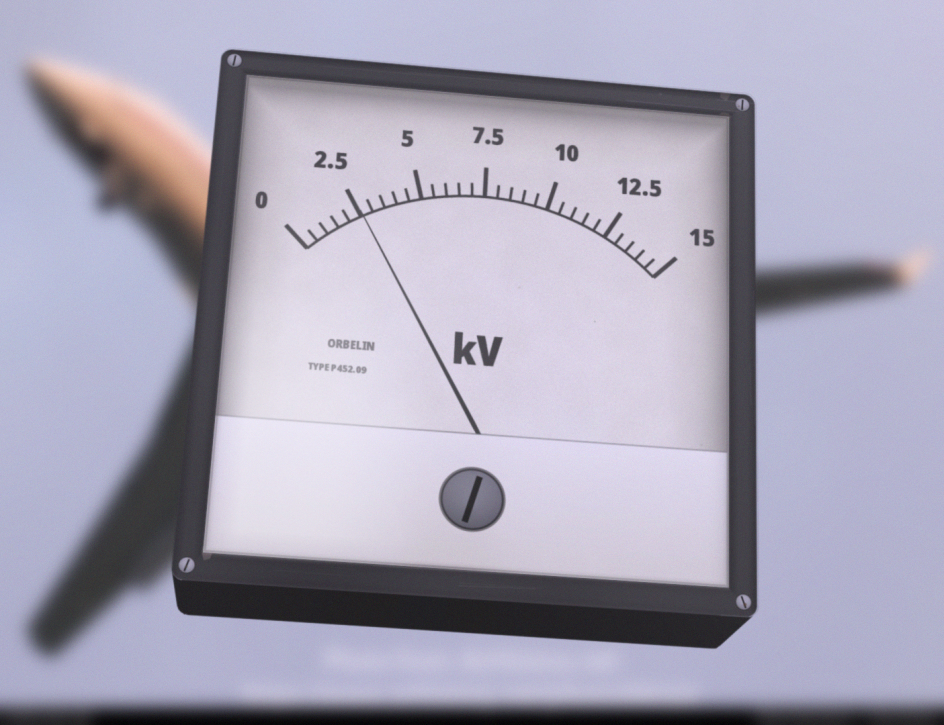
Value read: 2.5 kV
